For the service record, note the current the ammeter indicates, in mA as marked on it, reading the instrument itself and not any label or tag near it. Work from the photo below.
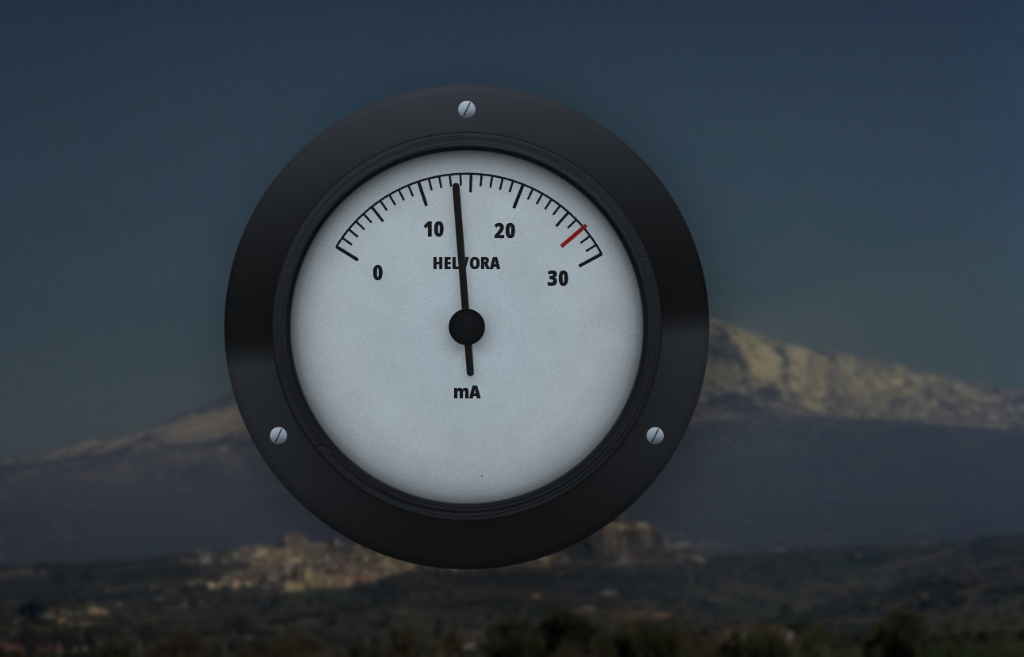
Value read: 13.5 mA
